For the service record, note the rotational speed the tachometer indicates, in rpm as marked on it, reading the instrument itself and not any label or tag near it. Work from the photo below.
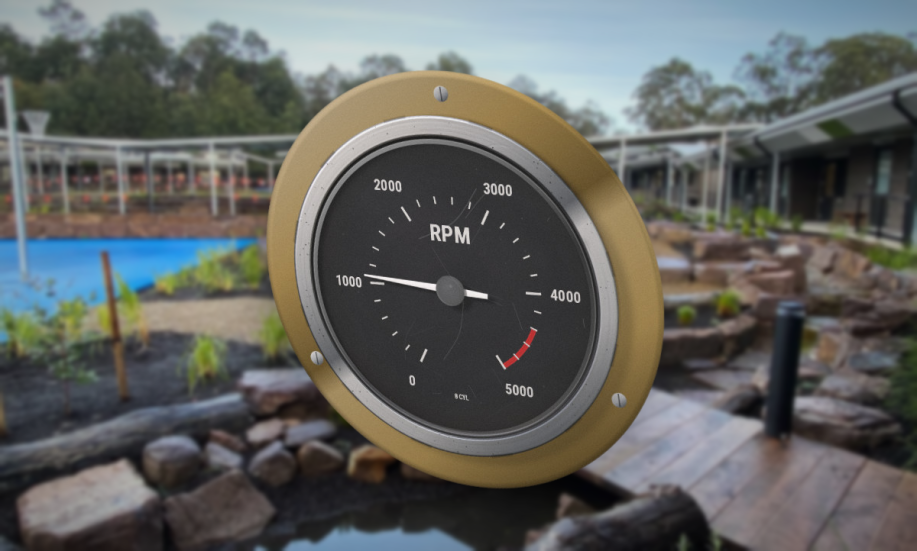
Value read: 1100 rpm
